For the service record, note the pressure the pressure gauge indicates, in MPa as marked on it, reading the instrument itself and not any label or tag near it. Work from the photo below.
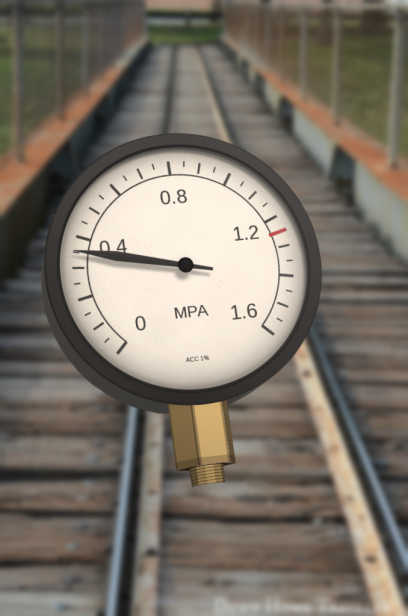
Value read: 0.35 MPa
